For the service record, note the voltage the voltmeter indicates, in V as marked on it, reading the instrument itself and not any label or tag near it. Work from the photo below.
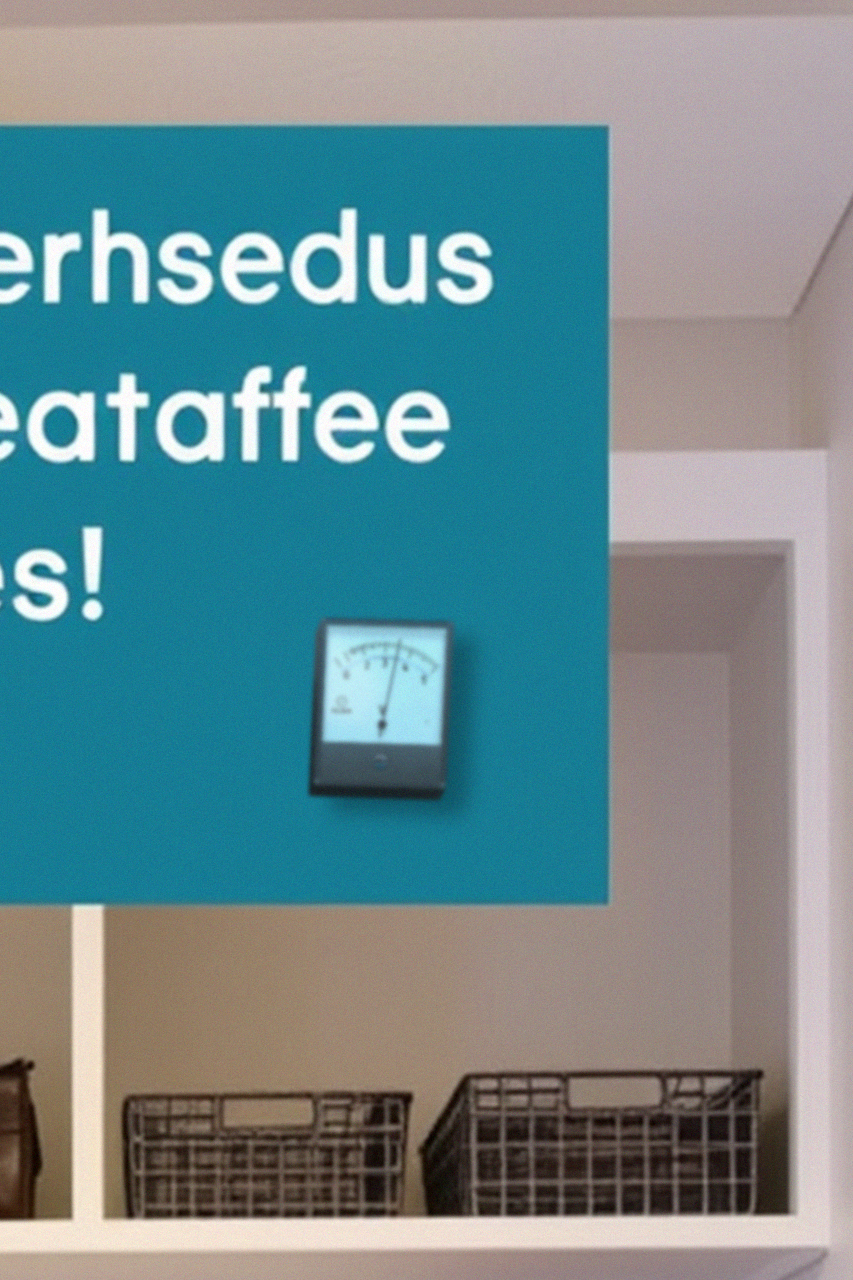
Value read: 3.5 V
